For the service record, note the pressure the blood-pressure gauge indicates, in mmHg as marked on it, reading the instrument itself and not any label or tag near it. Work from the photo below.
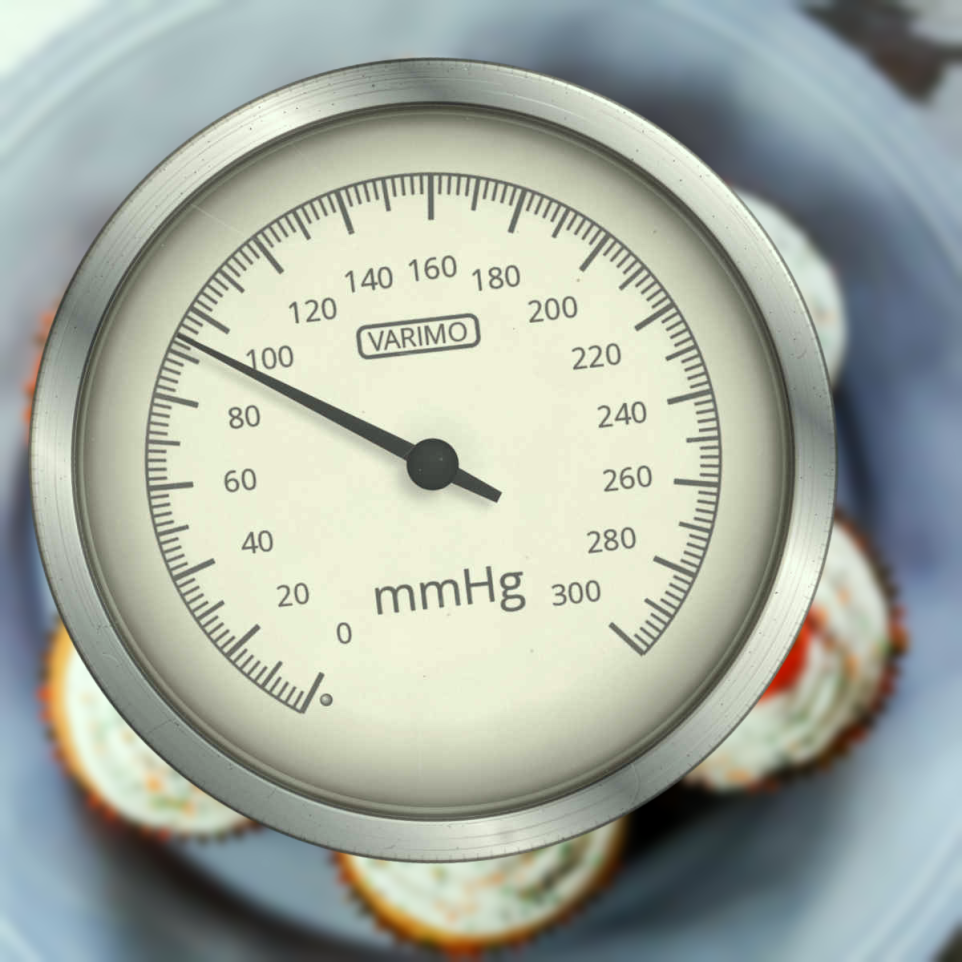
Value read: 94 mmHg
